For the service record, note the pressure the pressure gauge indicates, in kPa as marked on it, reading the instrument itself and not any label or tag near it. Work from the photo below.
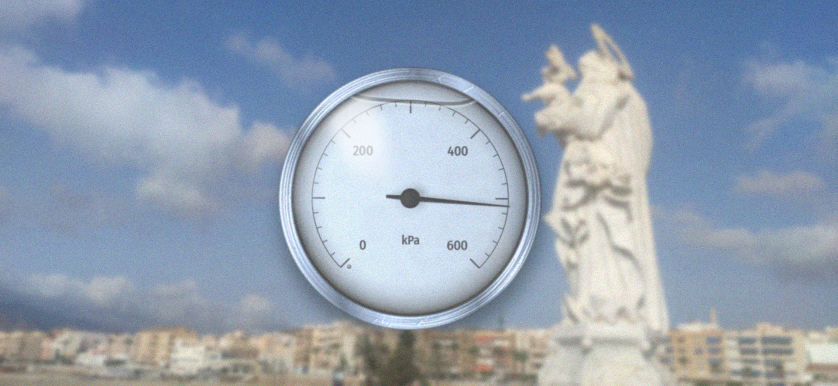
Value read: 510 kPa
